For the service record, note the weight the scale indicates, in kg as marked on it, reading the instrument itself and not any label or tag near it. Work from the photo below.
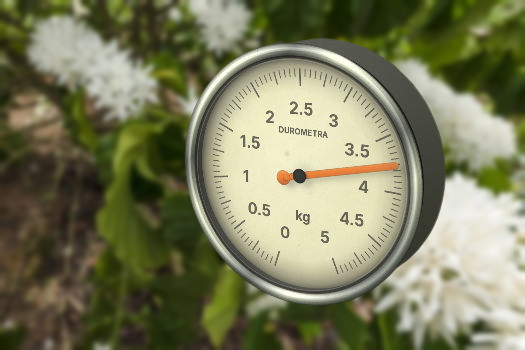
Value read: 3.75 kg
